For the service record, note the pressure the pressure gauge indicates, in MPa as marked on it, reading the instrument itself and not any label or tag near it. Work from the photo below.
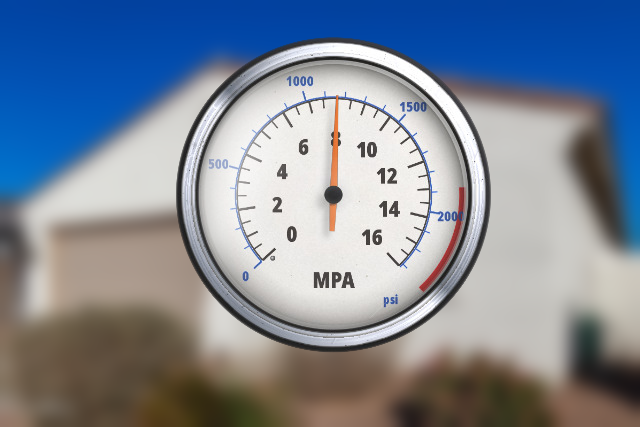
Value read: 8 MPa
